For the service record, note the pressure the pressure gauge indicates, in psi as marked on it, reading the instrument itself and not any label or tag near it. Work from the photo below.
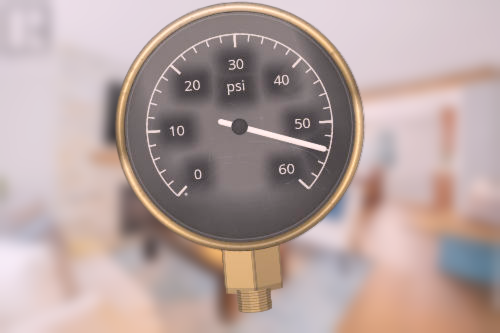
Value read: 54 psi
